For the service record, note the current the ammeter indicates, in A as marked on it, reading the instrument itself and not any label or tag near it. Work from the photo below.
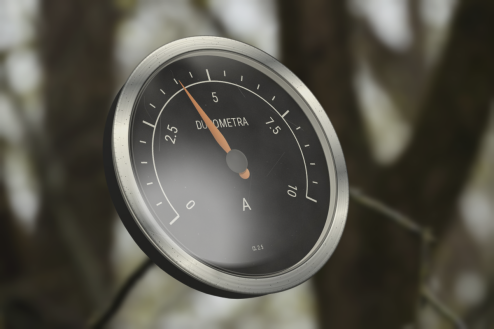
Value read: 4 A
